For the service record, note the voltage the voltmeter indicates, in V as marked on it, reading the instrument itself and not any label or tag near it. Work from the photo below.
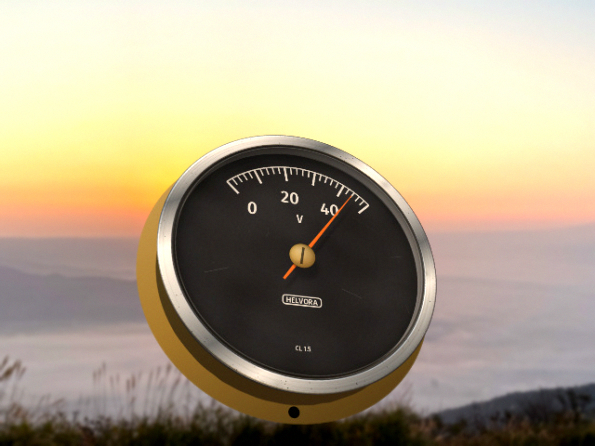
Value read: 44 V
